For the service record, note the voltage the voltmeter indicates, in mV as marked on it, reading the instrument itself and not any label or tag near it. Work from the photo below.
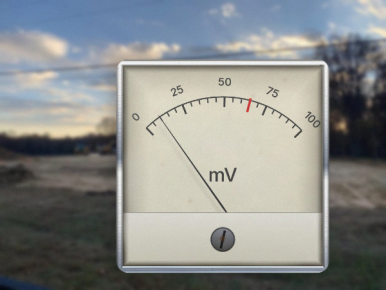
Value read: 10 mV
